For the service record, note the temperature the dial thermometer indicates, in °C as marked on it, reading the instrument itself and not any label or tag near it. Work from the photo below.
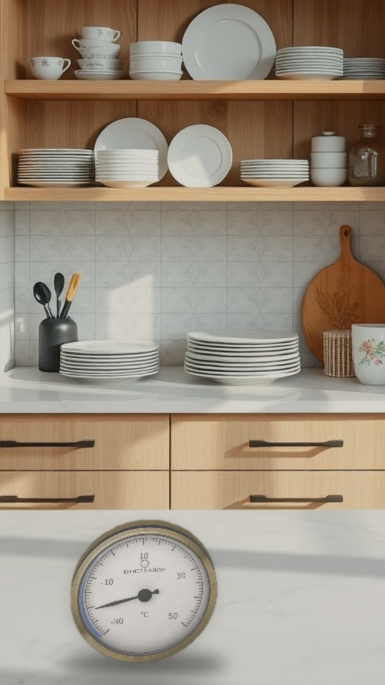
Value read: -20 °C
